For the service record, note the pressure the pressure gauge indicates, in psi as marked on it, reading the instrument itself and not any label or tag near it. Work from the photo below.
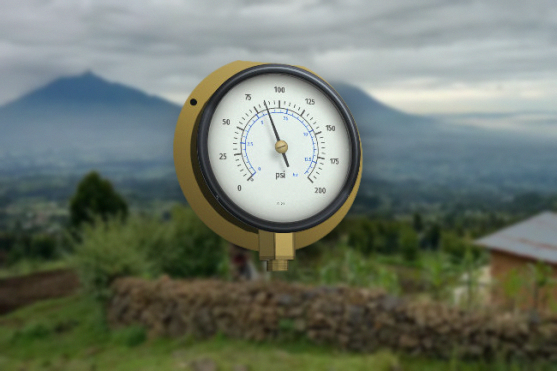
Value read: 85 psi
